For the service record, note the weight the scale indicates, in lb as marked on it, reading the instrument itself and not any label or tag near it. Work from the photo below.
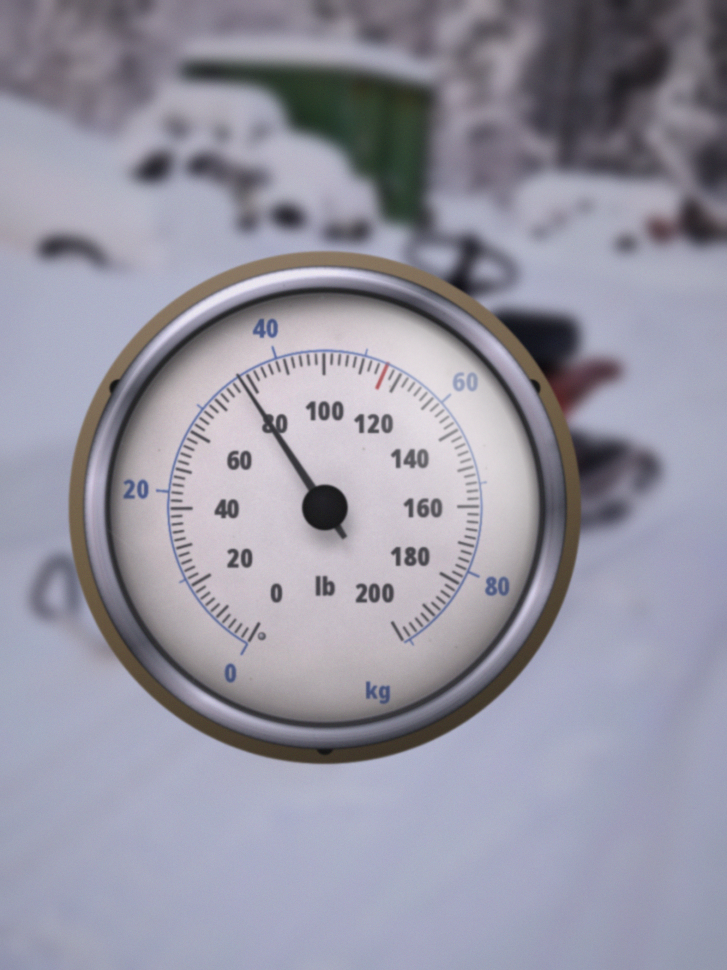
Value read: 78 lb
